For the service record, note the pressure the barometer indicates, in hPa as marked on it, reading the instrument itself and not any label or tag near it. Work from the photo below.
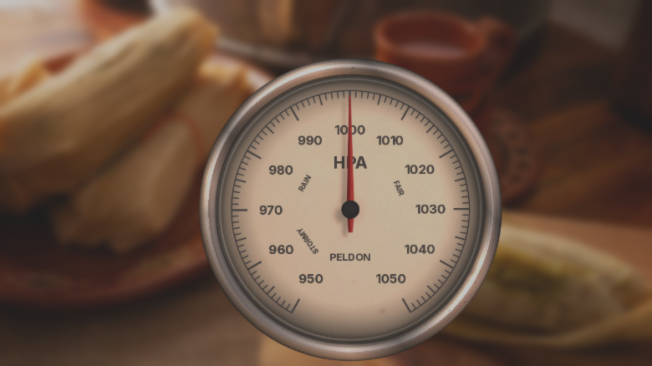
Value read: 1000 hPa
